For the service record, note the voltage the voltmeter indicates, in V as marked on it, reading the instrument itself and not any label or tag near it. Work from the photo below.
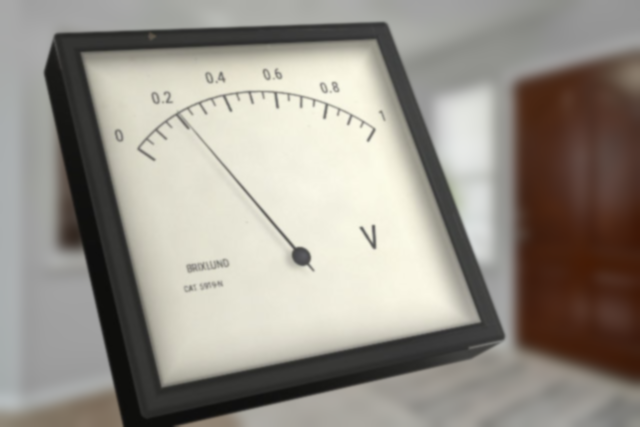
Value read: 0.2 V
